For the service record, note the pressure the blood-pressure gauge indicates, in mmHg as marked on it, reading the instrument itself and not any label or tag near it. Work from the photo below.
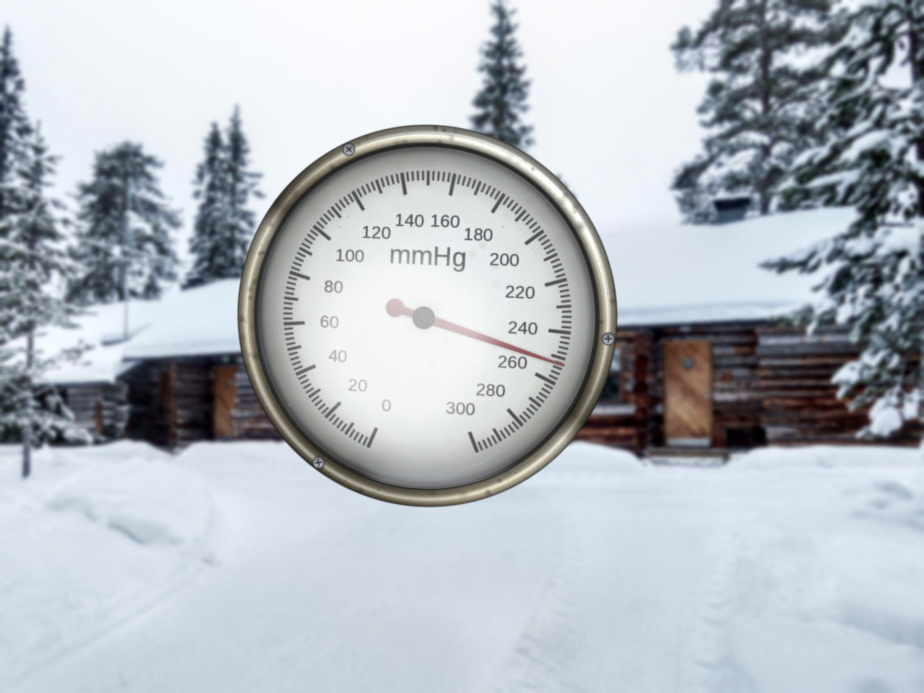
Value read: 252 mmHg
